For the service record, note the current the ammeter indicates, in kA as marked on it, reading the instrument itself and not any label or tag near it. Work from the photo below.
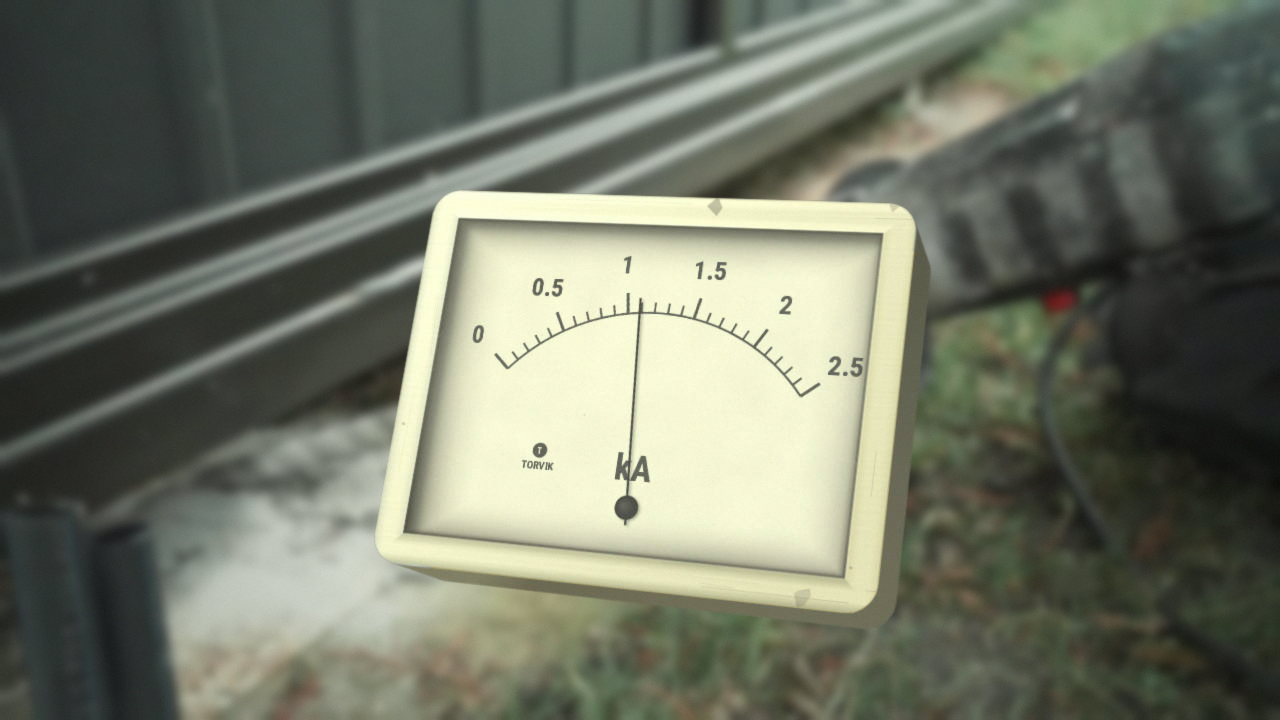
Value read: 1.1 kA
